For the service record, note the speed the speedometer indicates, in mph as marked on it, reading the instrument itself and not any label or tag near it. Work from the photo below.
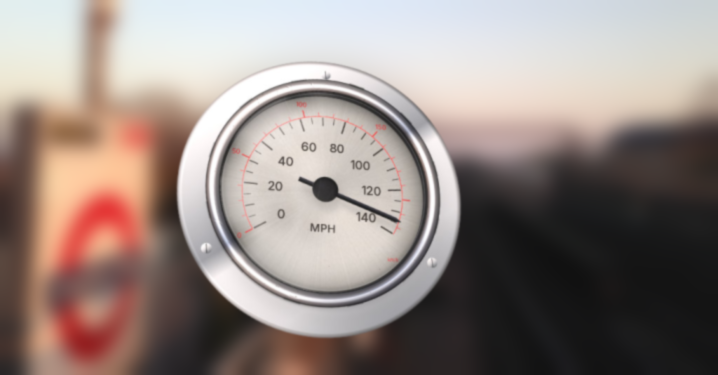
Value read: 135 mph
